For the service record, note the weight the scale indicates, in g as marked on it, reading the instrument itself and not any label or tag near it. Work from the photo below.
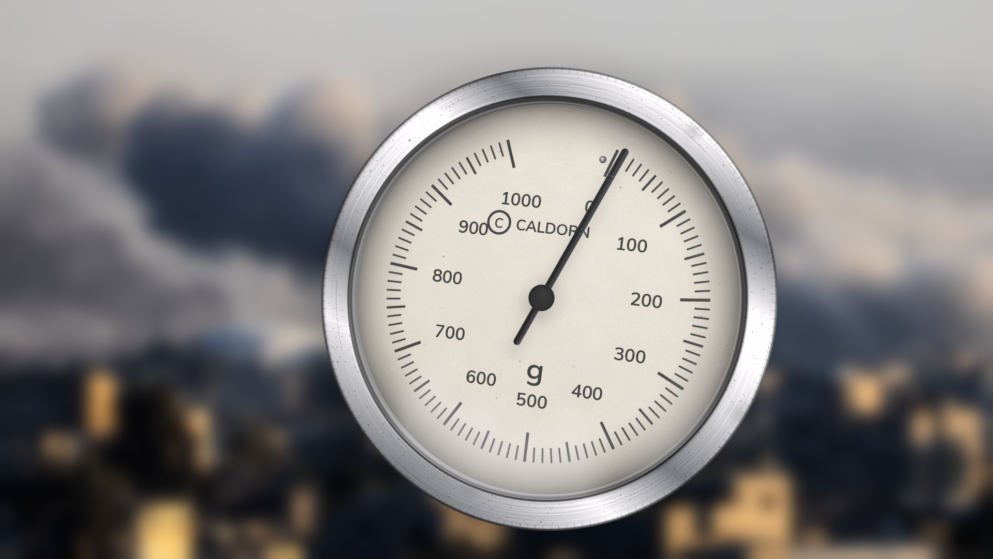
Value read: 10 g
